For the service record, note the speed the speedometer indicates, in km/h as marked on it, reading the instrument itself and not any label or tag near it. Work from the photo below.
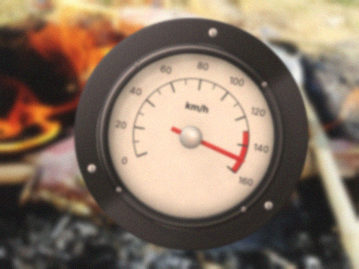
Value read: 150 km/h
